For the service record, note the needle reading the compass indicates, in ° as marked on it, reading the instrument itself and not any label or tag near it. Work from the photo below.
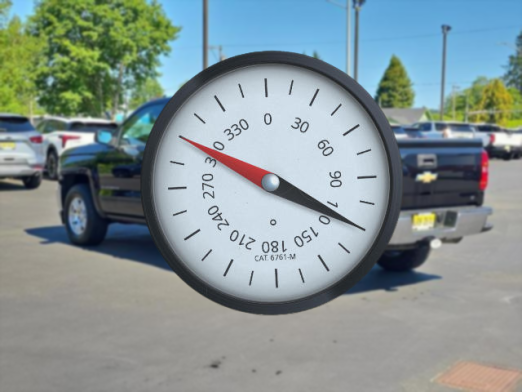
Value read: 300 °
